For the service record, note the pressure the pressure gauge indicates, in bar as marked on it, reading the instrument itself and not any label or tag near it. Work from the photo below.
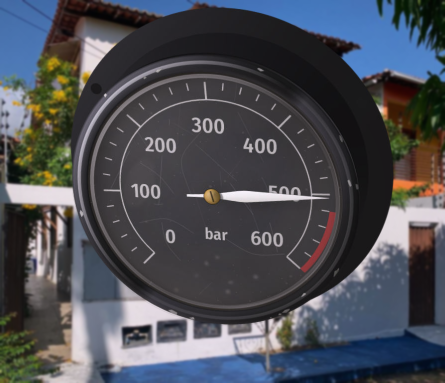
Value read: 500 bar
